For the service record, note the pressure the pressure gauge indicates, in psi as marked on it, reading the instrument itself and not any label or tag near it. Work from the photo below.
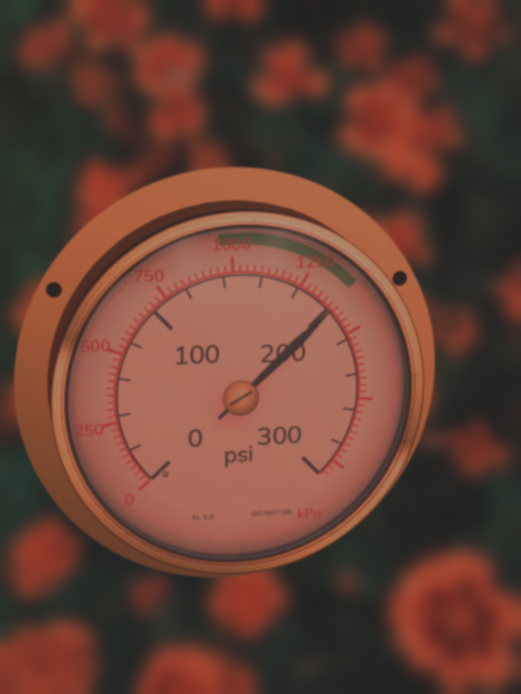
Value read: 200 psi
